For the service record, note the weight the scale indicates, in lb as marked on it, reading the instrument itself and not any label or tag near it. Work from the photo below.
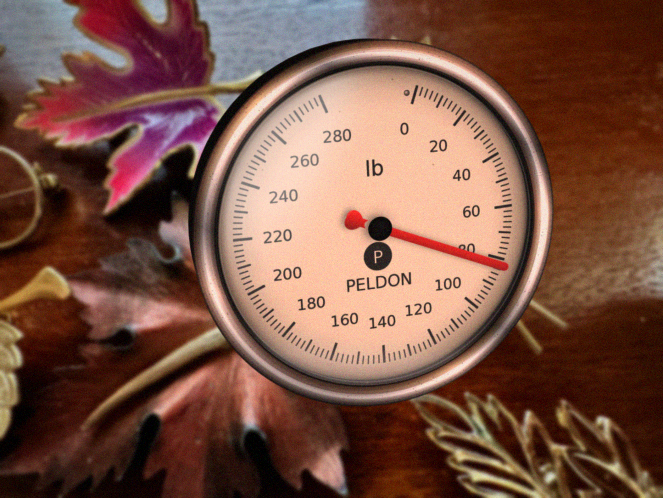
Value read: 82 lb
